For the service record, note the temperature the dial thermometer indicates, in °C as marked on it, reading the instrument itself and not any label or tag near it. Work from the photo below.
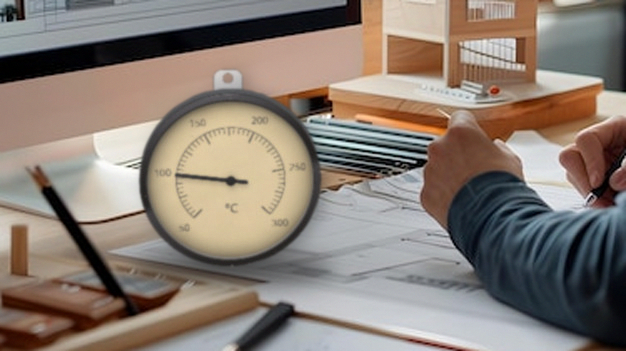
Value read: 100 °C
